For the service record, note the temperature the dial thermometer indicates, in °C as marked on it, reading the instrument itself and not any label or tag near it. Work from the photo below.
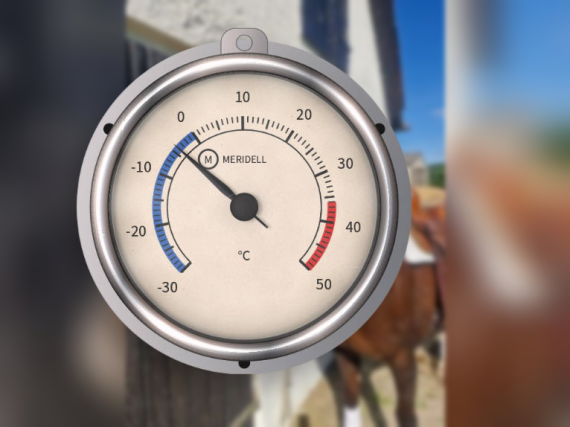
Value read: -4 °C
